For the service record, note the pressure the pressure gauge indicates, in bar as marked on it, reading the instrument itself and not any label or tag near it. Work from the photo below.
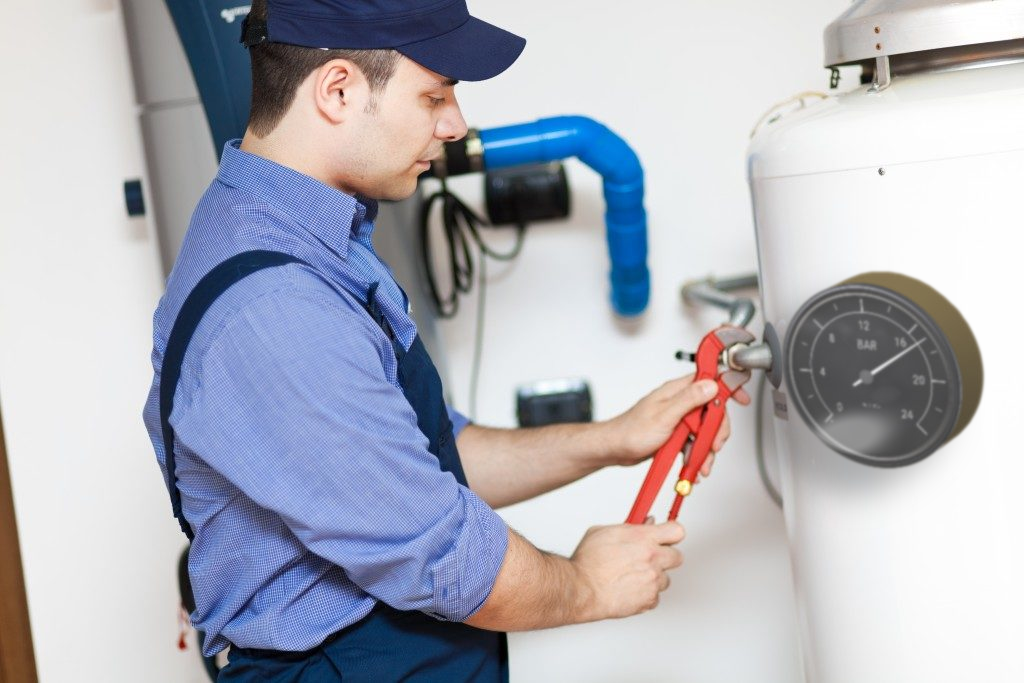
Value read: 17 bar
